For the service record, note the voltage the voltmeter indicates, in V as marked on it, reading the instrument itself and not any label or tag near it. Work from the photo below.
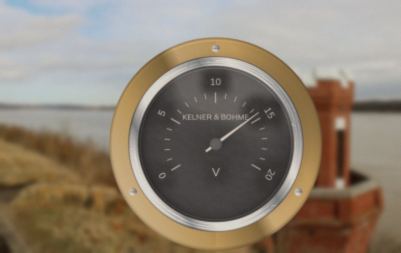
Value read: 14.5 V
